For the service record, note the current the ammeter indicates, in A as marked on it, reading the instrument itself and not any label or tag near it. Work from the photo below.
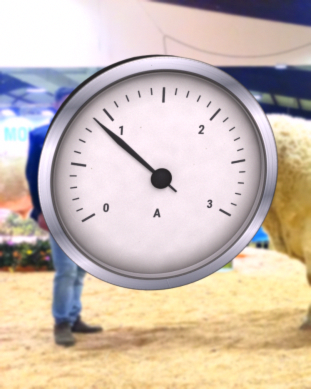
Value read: 0.9 A
